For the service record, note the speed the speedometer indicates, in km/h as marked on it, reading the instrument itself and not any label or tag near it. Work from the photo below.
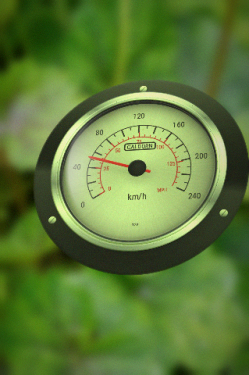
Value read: 50 km/h
